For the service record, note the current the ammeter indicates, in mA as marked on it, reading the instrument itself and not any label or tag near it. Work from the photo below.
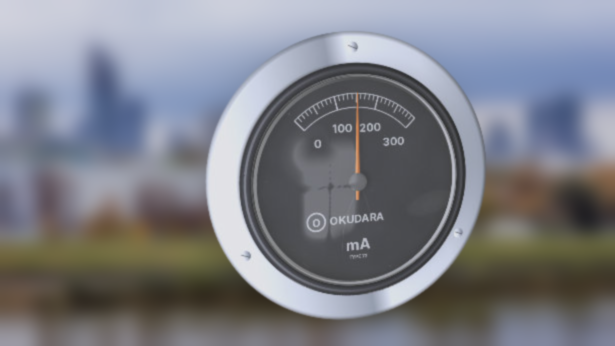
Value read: 150 mA
